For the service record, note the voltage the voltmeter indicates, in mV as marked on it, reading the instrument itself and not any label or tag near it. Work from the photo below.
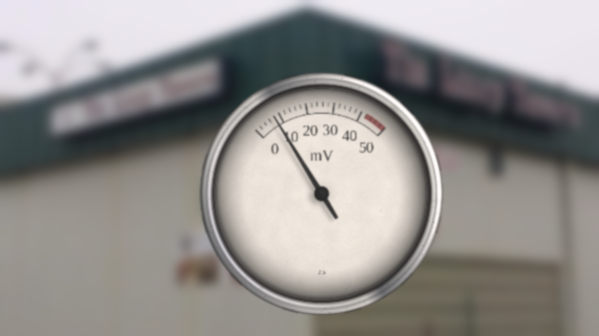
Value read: 8 mV
